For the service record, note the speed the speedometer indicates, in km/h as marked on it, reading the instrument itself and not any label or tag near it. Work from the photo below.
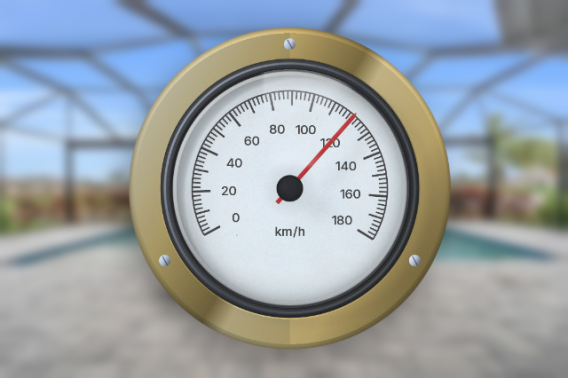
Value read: 120 km/h
